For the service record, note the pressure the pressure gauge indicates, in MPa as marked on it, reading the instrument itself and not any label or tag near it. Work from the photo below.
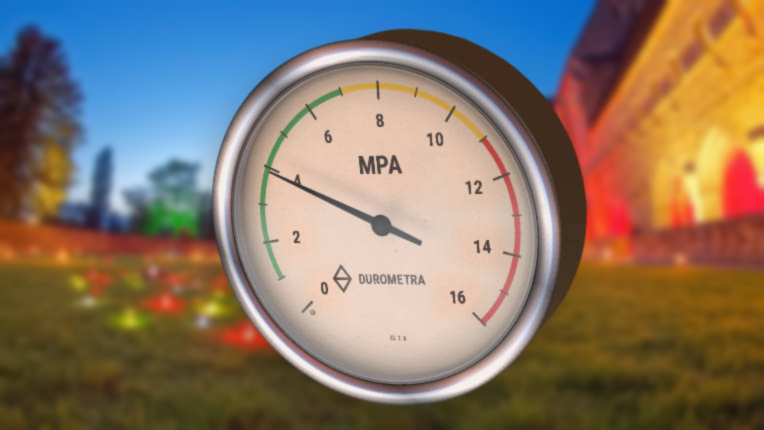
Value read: 4 MPa
